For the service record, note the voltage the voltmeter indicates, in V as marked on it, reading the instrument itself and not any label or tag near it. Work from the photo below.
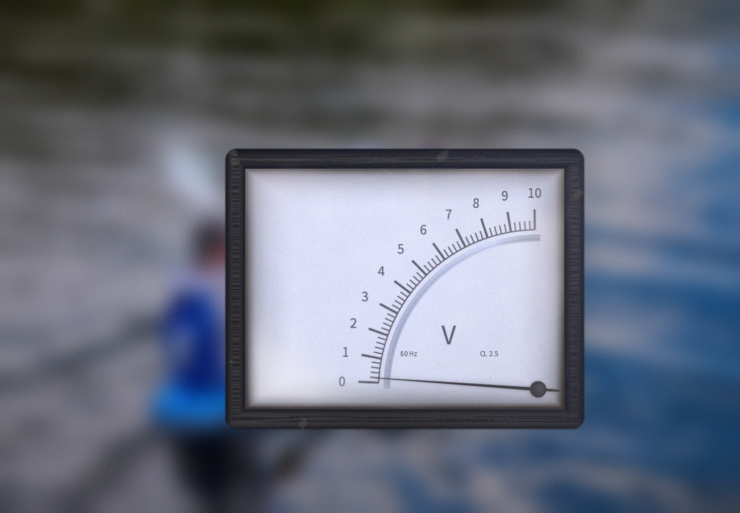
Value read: 0.2 V
